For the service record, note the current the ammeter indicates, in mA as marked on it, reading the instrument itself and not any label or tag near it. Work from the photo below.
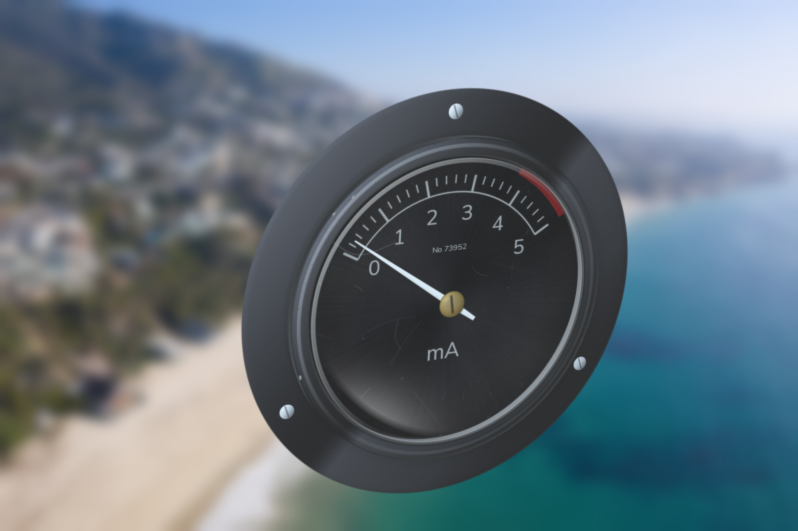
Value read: 0.3 mA
